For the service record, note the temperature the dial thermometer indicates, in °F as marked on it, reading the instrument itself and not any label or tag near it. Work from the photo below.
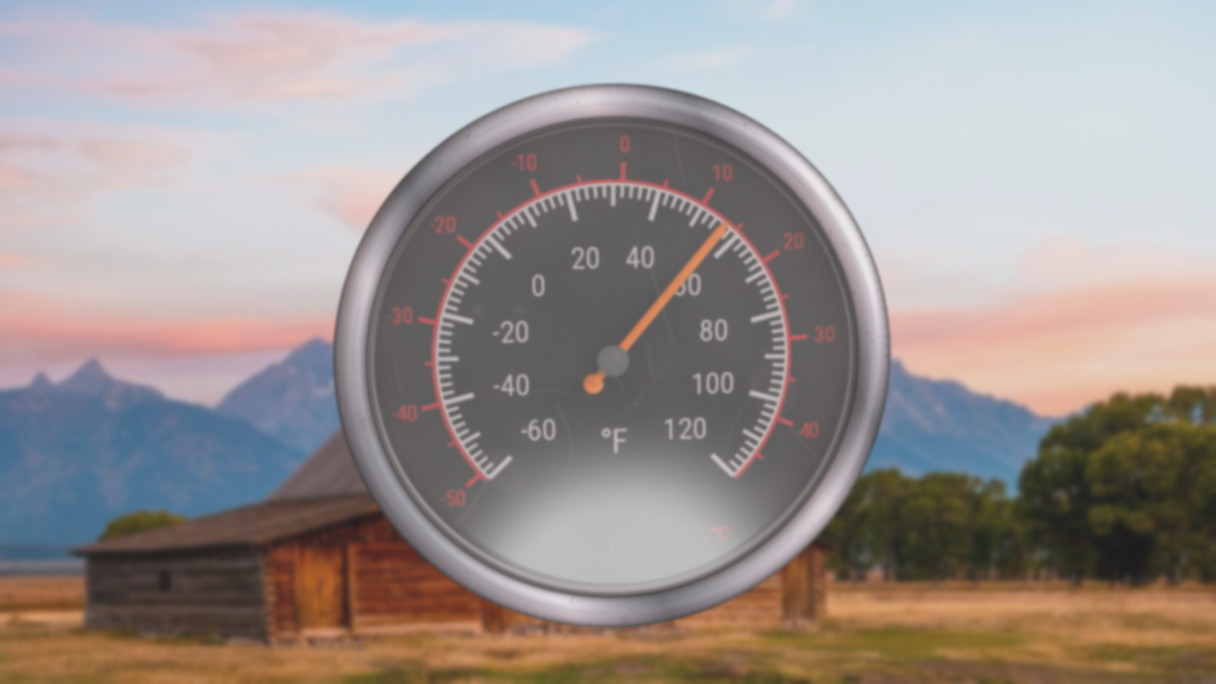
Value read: 56 °F
